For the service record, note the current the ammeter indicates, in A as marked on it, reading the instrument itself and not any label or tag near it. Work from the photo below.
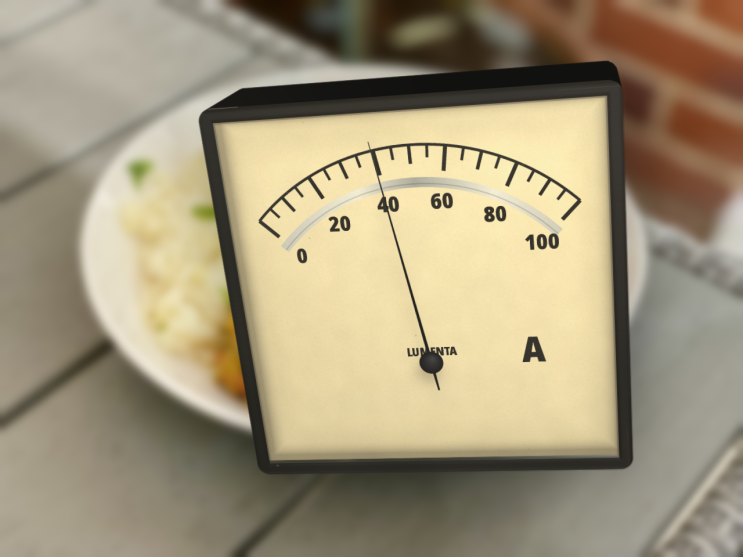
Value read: 40 A
